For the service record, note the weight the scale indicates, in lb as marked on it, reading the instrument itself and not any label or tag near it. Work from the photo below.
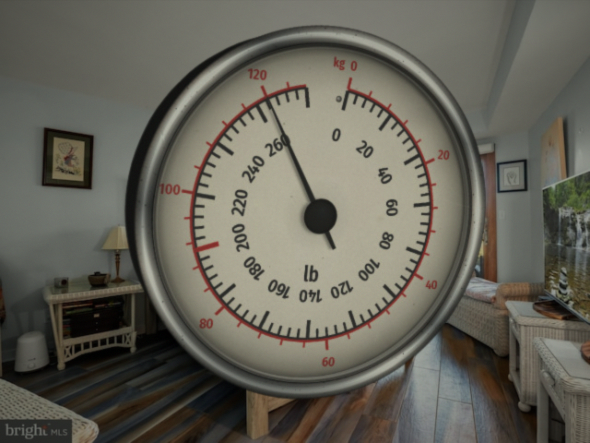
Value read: 264 lb
